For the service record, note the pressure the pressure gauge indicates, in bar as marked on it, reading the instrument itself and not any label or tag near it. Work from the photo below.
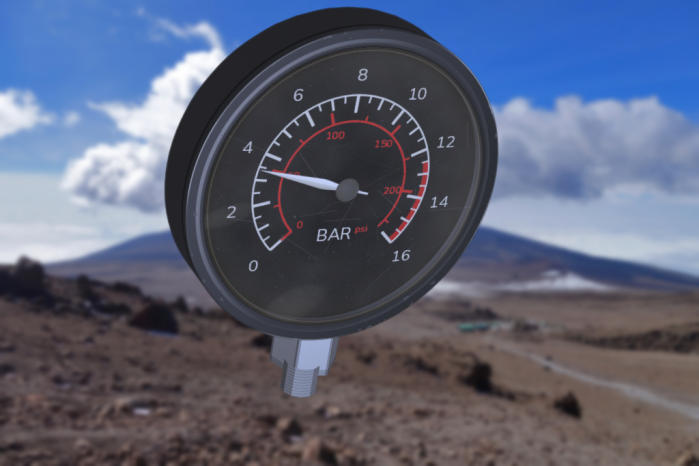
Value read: 3.5 bar
